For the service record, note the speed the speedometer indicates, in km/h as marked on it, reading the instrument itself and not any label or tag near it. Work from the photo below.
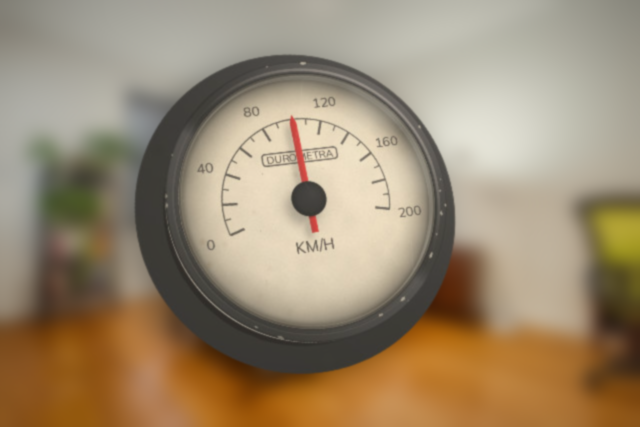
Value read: 100 km/h
